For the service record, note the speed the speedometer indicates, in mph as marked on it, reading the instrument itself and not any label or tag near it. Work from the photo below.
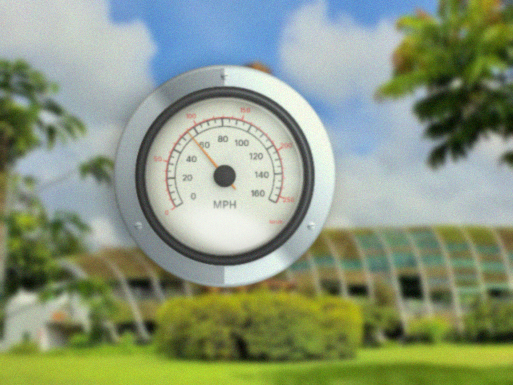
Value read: 55 mph
